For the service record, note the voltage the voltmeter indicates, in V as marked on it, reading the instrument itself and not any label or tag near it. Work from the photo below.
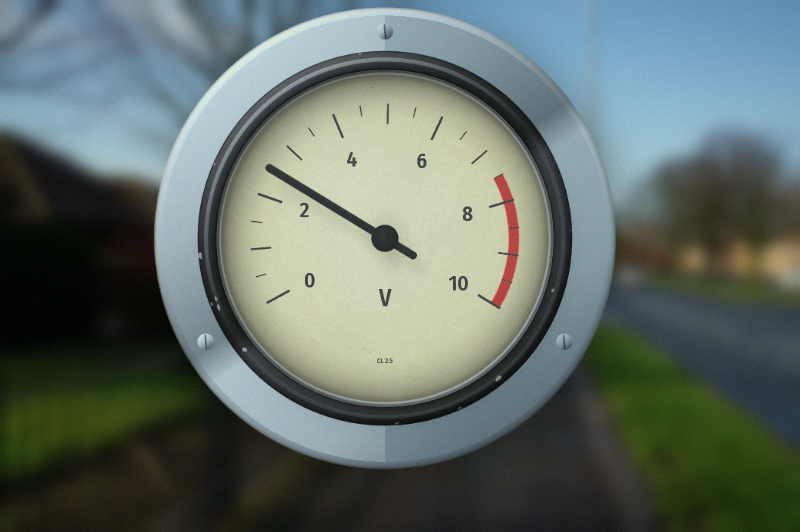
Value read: 2.5 V
